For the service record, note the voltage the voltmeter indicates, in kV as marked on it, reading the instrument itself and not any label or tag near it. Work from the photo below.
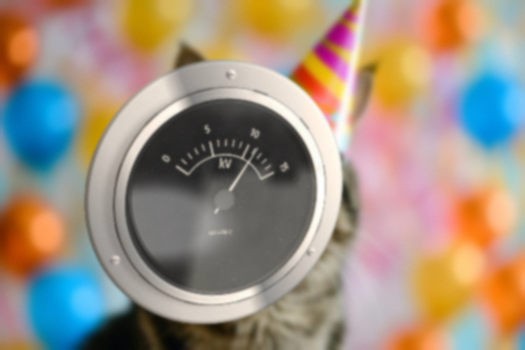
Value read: 11 kV
